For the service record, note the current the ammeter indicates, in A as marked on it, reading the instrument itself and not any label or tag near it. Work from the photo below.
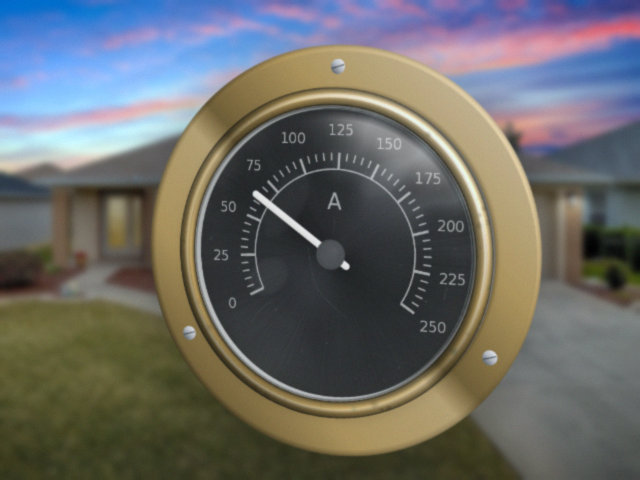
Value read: 65 A
